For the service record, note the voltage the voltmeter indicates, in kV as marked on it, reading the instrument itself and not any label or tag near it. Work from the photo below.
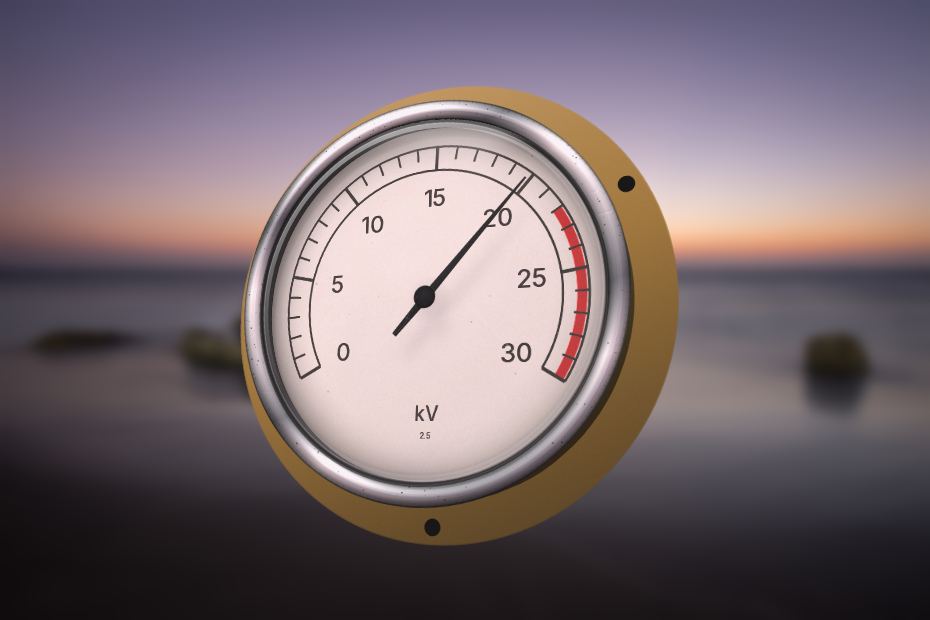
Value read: 20 kV
